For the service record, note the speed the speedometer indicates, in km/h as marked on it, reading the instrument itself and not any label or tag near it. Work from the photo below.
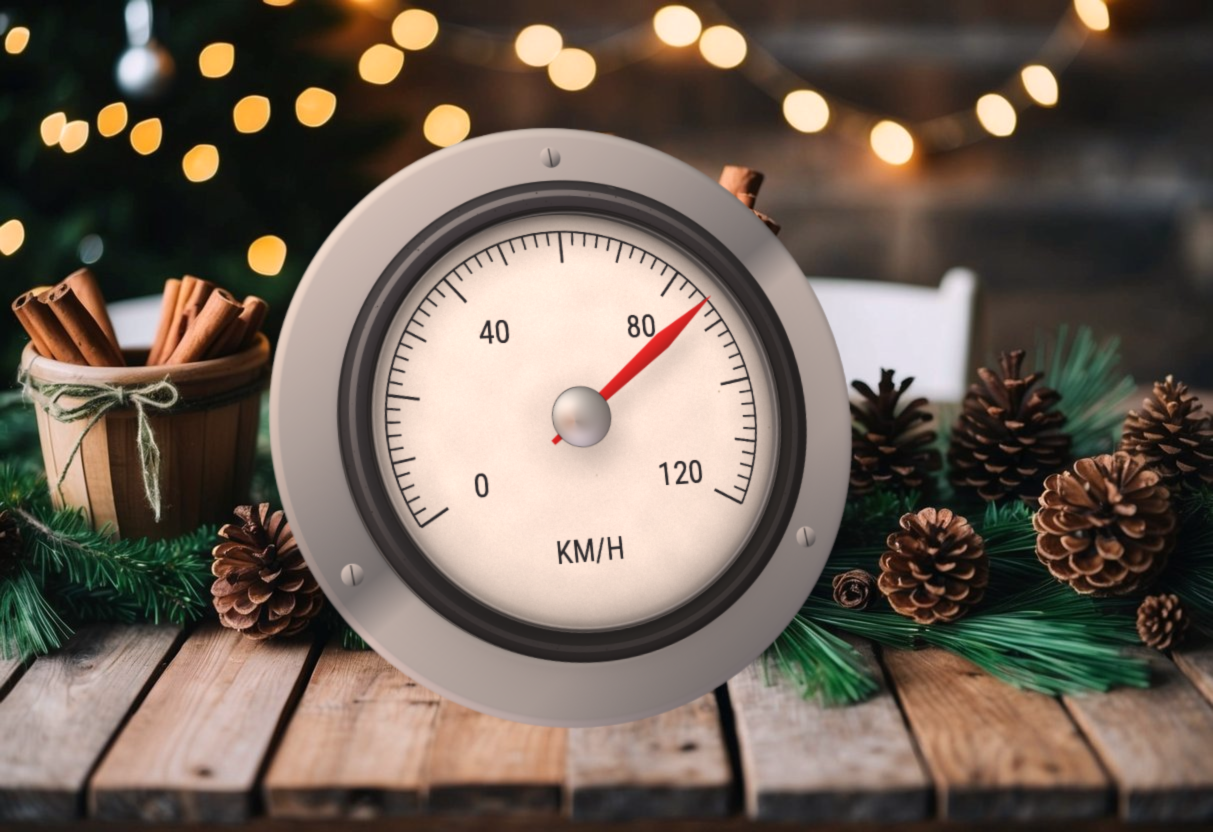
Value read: 86 km/h
